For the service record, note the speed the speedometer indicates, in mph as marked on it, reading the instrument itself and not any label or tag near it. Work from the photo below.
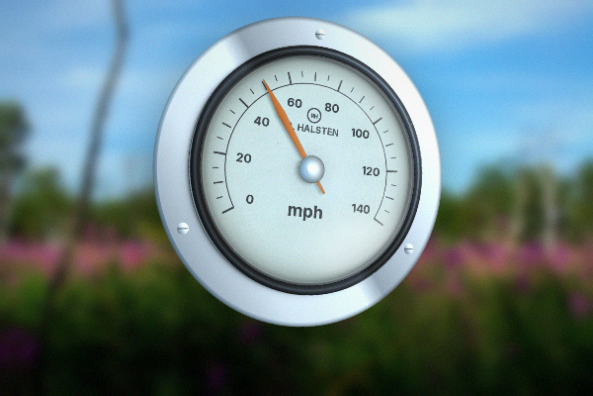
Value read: 50 mph
